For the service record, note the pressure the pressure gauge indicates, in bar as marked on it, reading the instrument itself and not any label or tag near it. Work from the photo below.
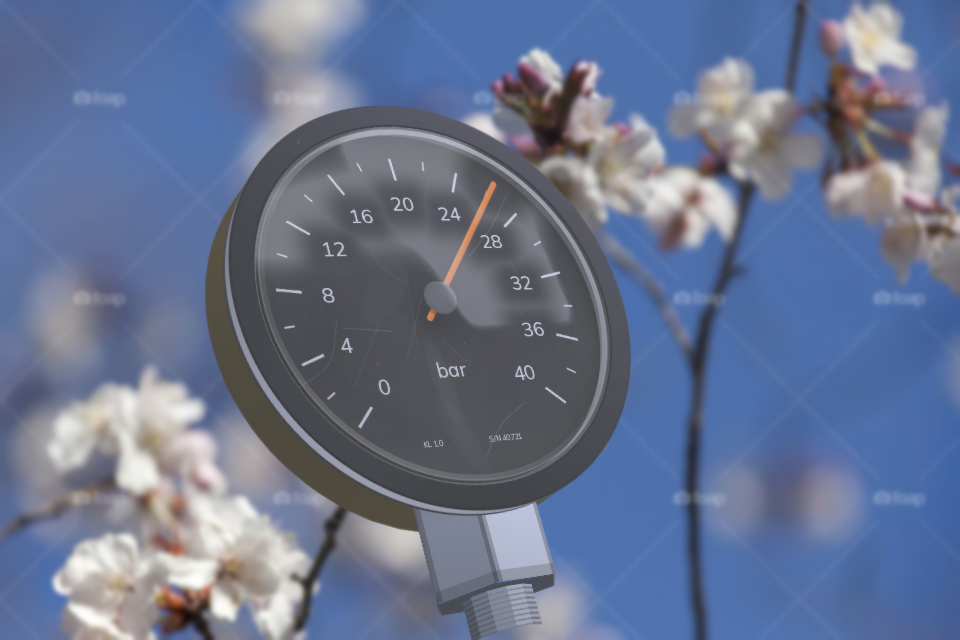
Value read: 26 bar
